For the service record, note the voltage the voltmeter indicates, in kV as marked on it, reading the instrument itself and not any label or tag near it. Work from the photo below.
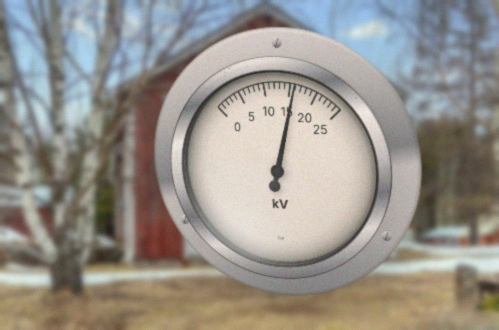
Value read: 16 kV
